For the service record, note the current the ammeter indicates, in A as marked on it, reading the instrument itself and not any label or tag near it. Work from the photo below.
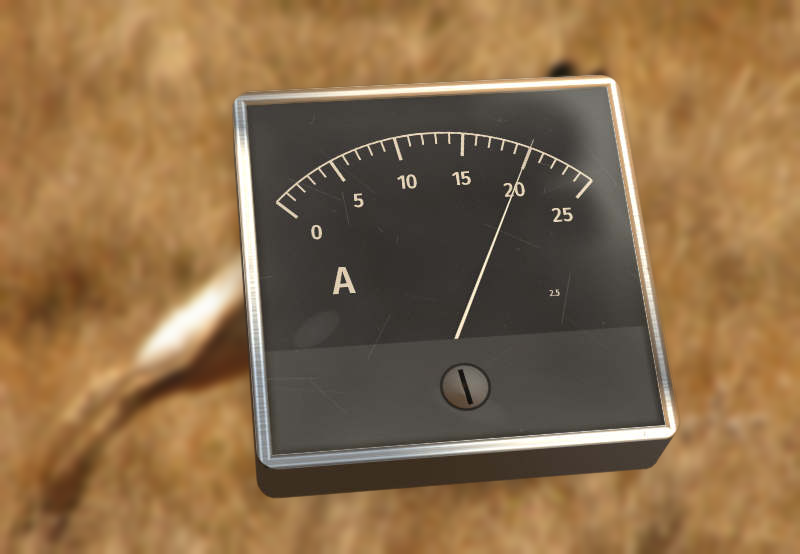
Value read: 20 A
